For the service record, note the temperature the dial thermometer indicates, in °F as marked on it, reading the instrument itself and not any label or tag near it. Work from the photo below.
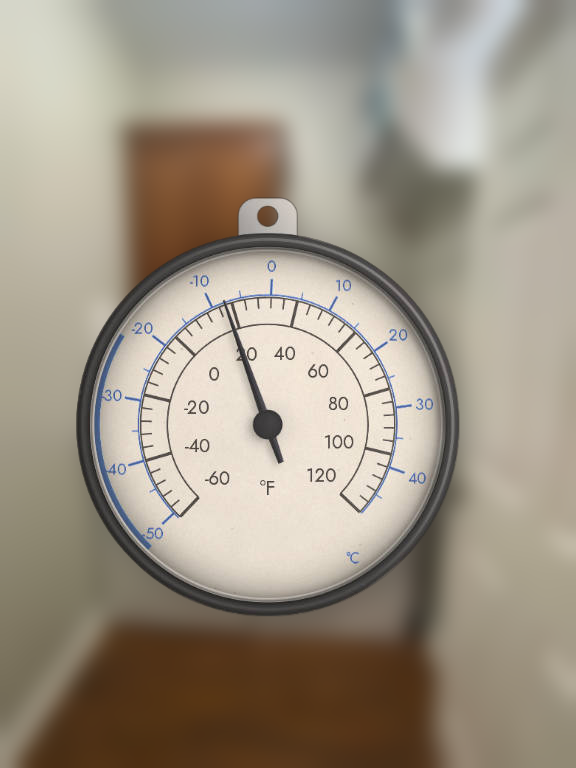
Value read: 18 °F
